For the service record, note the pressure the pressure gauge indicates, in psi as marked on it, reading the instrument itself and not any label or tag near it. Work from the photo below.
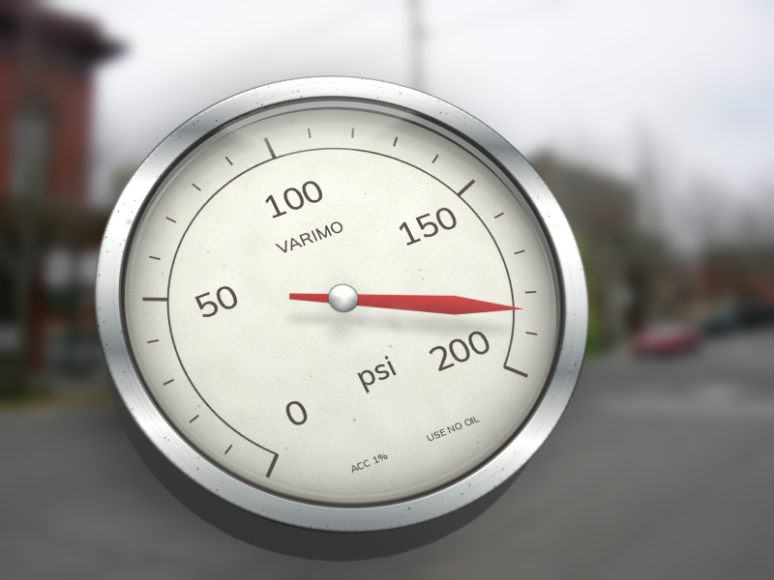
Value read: 185 psi
